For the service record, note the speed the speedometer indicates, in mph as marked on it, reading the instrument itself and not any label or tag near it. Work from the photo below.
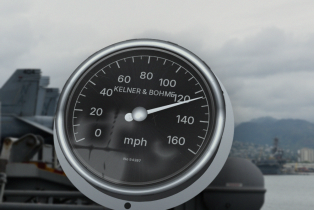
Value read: 125 mph
